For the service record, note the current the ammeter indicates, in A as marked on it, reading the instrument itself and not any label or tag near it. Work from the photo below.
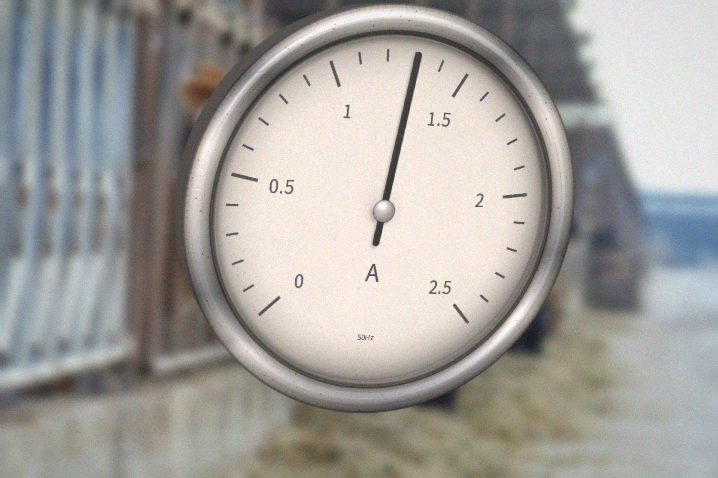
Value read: 1.3 A
